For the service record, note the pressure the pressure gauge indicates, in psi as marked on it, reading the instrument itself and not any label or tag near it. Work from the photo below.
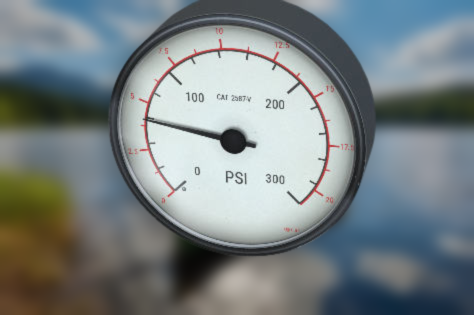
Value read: 60 psi
